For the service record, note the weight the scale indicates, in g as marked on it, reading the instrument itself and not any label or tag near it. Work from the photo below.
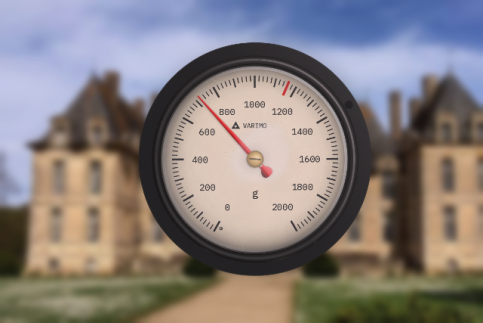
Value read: 720 g
